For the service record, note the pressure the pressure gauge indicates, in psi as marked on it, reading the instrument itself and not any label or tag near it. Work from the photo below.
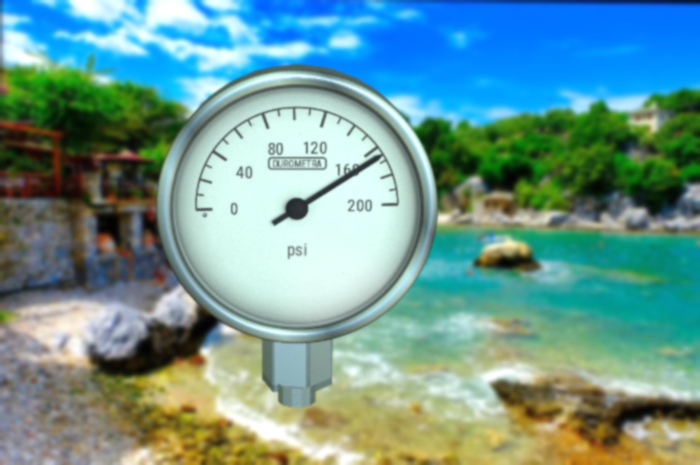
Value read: 165 psi
